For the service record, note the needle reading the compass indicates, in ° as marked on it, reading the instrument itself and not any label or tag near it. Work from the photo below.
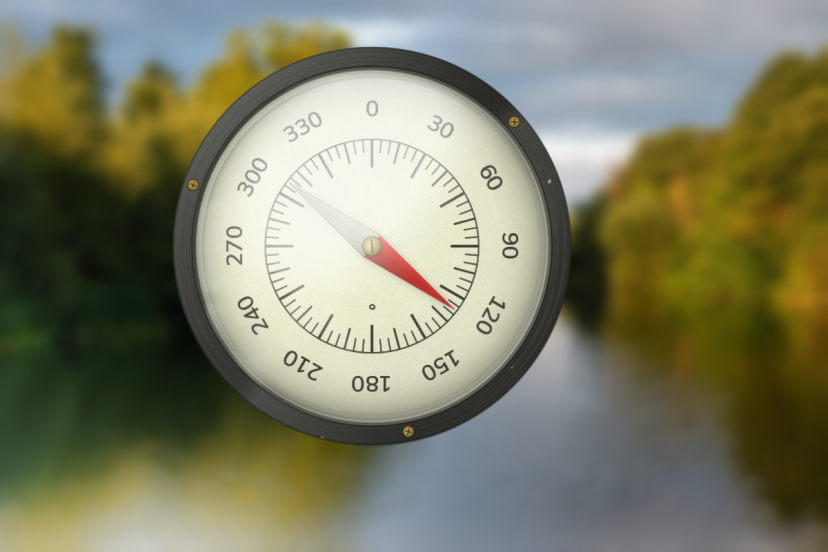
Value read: 127.5 °
